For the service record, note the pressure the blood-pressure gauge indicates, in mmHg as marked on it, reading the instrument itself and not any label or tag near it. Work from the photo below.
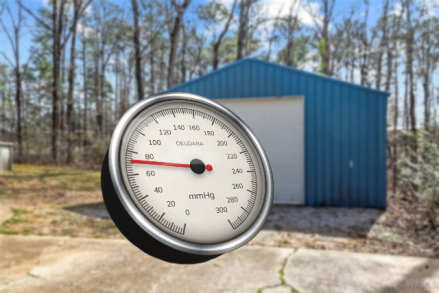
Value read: 70 mmHg
